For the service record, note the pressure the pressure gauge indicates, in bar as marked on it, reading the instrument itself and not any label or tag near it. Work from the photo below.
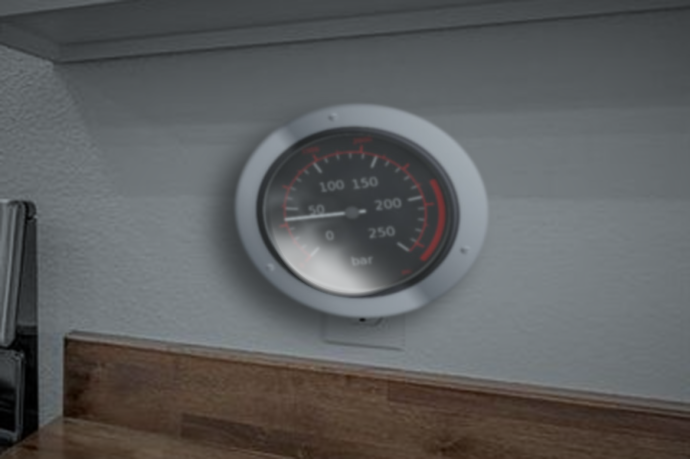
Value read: 40 bar
